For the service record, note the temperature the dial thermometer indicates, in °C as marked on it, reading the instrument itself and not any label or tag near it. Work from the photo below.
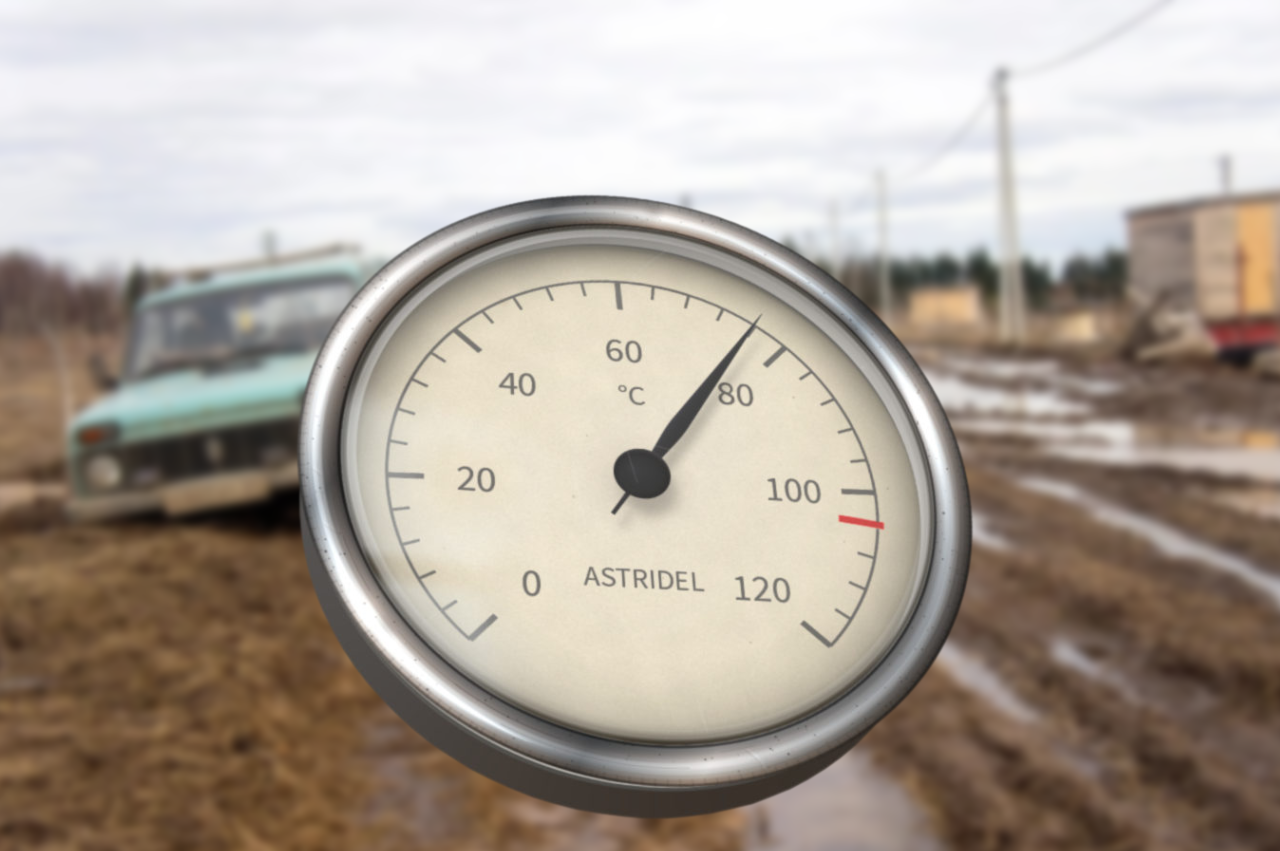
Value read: 76 °C
